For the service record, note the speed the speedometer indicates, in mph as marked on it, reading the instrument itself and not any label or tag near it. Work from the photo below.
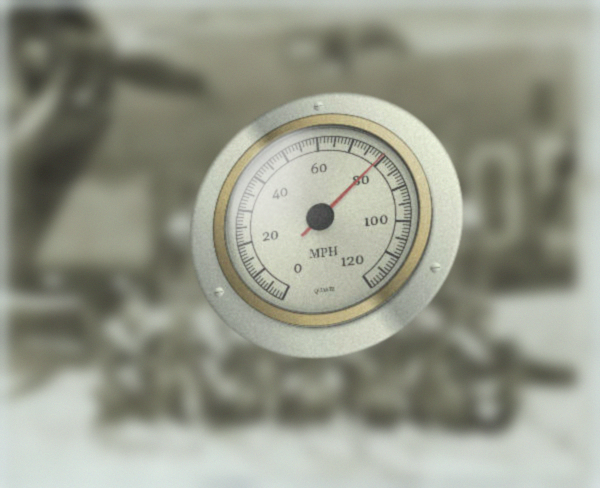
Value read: 80 mph
